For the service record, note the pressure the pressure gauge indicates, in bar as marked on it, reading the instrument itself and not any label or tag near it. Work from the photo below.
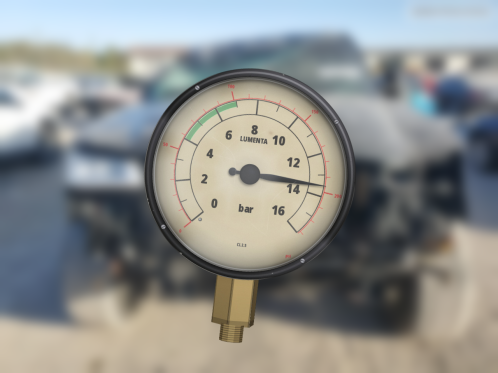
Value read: 13.5 bar
